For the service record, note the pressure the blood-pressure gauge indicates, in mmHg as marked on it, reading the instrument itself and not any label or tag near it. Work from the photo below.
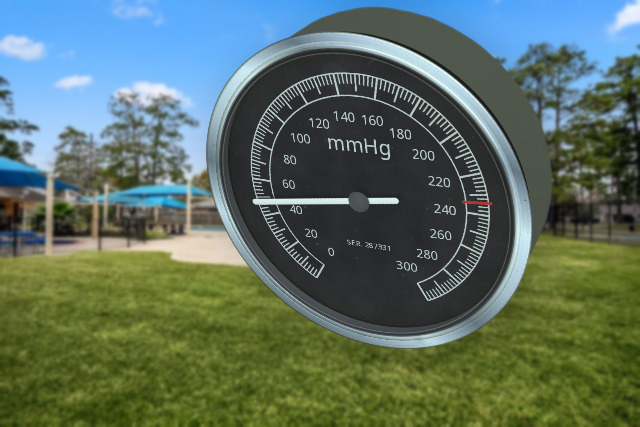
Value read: 50 mmHg
